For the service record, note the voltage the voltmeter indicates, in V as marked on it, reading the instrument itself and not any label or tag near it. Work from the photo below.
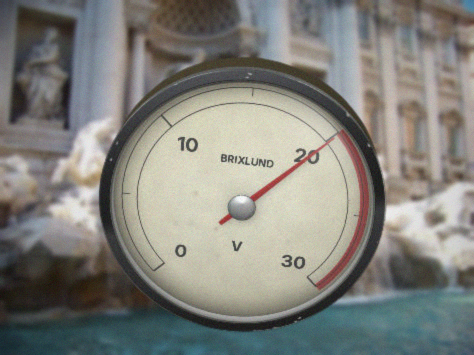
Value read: 20 V
